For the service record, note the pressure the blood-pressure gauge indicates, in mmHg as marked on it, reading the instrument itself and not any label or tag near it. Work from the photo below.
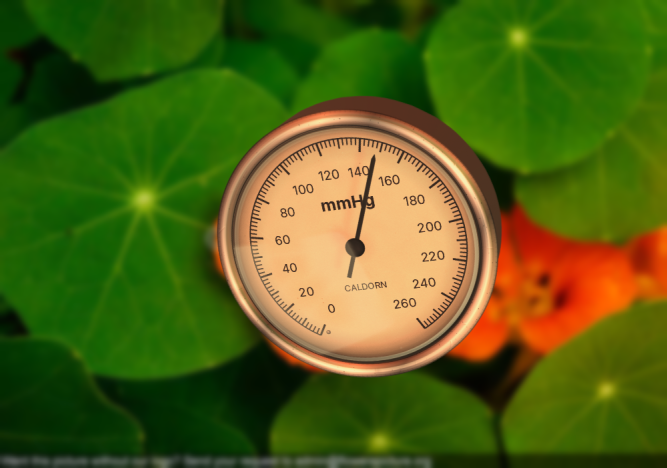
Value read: 148 mmHg
